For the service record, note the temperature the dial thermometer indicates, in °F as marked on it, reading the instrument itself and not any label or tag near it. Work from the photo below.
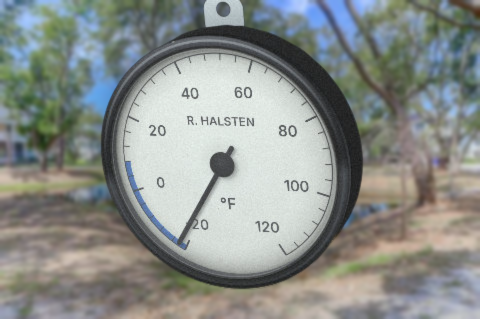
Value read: -18 °F
